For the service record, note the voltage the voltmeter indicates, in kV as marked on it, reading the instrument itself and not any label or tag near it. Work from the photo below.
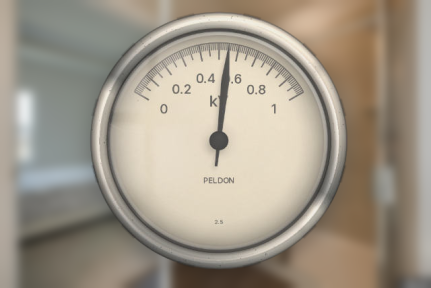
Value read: 0.55 kV
